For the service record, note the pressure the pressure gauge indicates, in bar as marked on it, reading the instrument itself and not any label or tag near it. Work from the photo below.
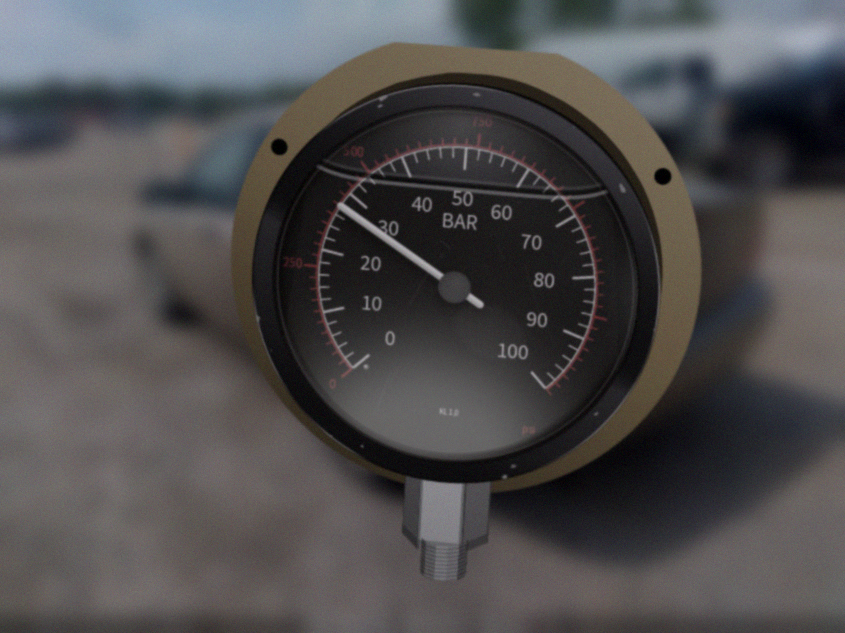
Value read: 28 bar
